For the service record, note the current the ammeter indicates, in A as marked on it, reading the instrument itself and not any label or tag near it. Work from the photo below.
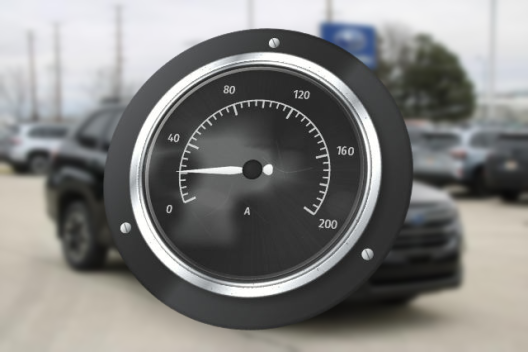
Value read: 20 A
